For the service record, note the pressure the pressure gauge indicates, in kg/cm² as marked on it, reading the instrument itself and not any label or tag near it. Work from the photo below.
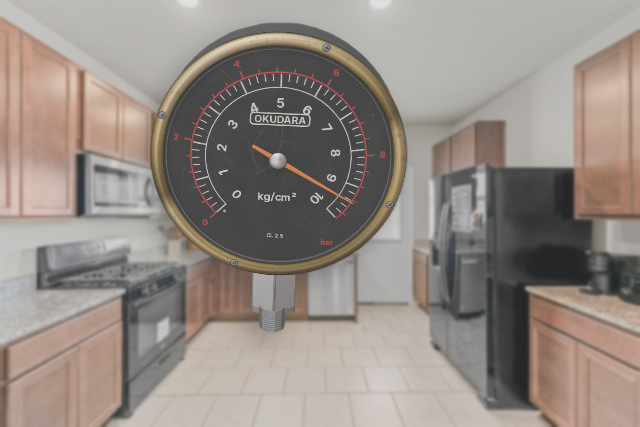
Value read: 9.4 kg/cm²
